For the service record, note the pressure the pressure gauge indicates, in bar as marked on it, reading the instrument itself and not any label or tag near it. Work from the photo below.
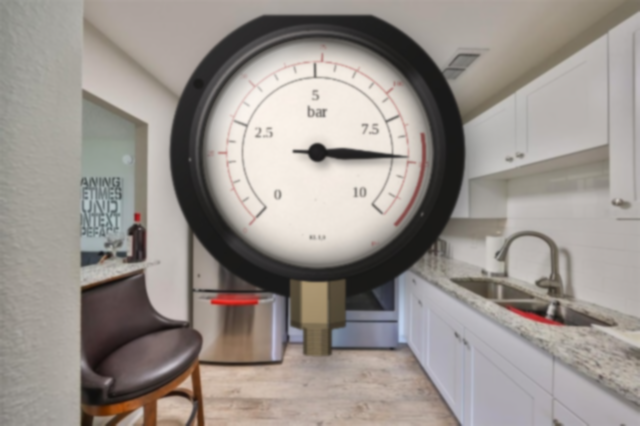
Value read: 8.5 bar
